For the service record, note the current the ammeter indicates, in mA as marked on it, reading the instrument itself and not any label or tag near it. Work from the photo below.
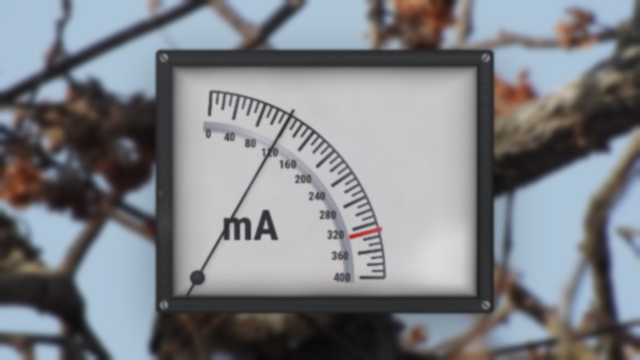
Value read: 120 mA
